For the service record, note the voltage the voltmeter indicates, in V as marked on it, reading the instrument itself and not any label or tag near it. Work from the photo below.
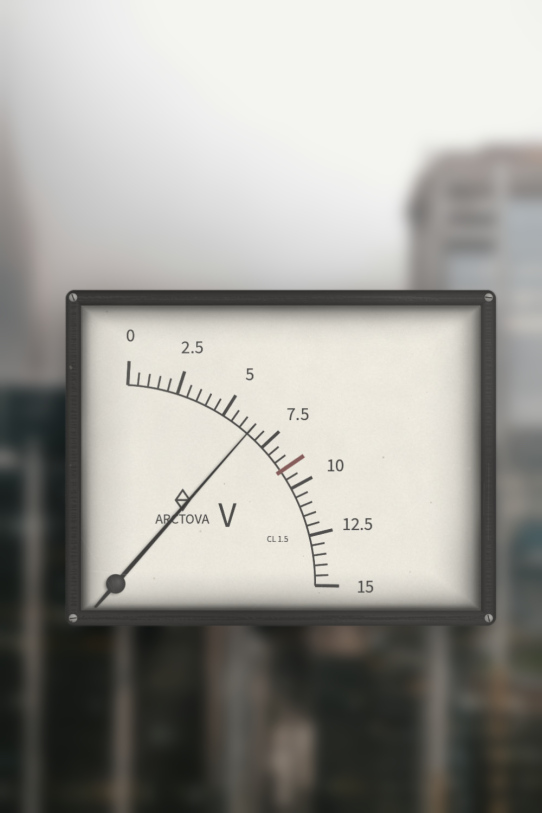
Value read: 6.5 V
